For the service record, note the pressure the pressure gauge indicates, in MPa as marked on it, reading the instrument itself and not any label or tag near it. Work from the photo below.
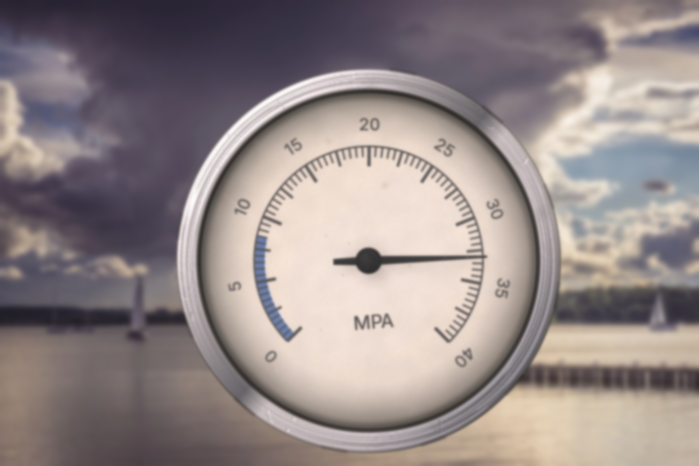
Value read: 33 MPa
